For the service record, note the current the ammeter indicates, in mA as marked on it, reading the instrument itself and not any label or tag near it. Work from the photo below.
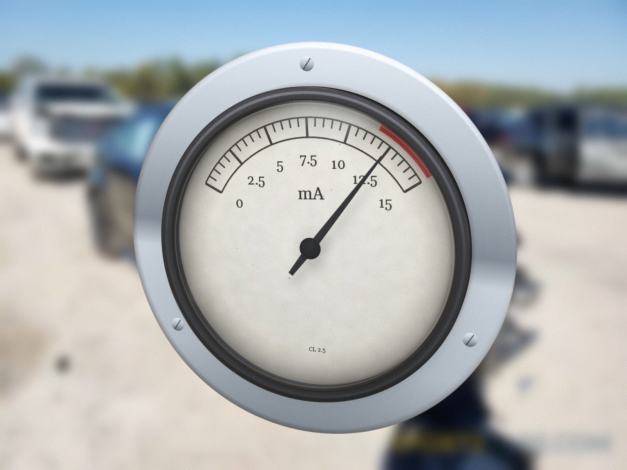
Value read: 12.5 mA
